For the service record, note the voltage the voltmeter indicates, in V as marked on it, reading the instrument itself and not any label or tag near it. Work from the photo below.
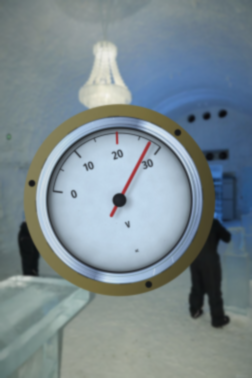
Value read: 27.5 V
